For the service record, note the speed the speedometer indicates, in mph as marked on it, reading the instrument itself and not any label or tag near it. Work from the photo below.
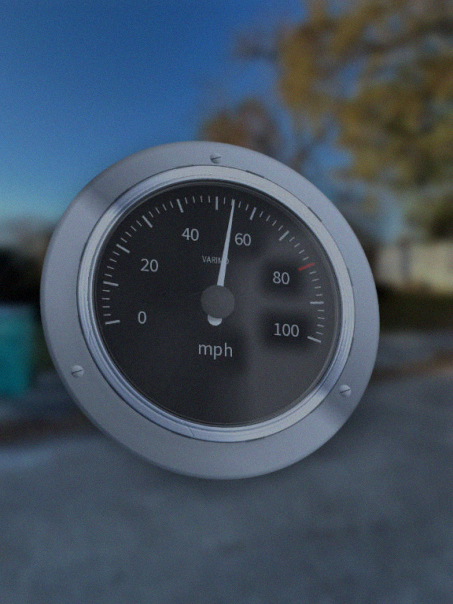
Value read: 54 mph
